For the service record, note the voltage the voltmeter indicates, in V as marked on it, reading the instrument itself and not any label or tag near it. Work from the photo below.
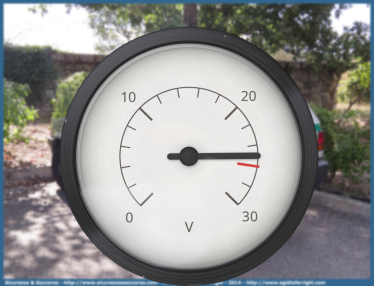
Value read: 25 V
